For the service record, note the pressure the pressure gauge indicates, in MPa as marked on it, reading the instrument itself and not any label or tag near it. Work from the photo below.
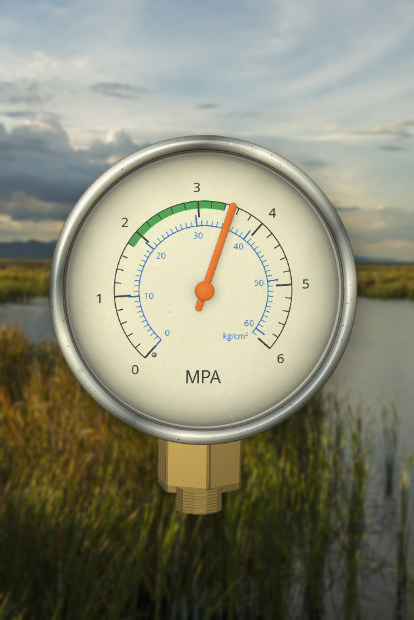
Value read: 3.5 MPa
